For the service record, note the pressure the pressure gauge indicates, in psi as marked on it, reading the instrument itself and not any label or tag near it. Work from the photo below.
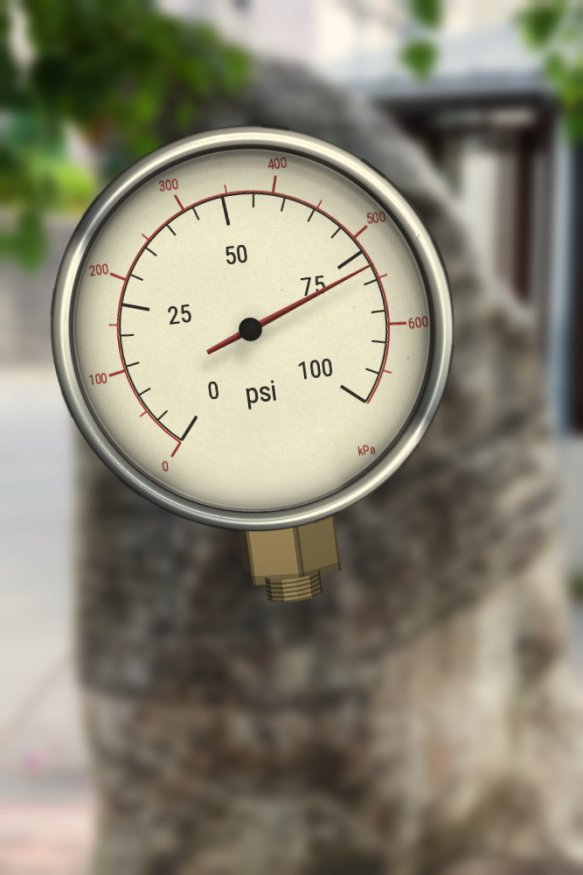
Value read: 77.5 psi
